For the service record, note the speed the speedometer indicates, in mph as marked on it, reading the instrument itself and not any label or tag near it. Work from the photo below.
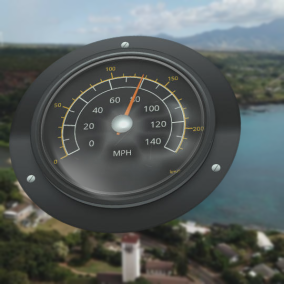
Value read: 80 mph
